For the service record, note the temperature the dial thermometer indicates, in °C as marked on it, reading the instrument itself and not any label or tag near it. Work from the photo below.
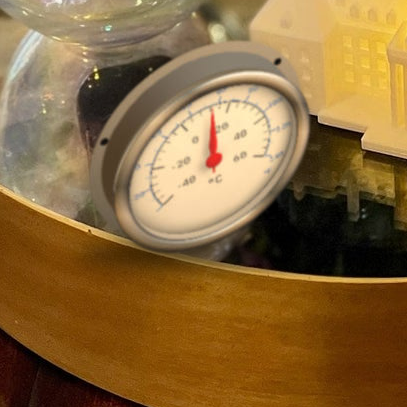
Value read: 12 °C
